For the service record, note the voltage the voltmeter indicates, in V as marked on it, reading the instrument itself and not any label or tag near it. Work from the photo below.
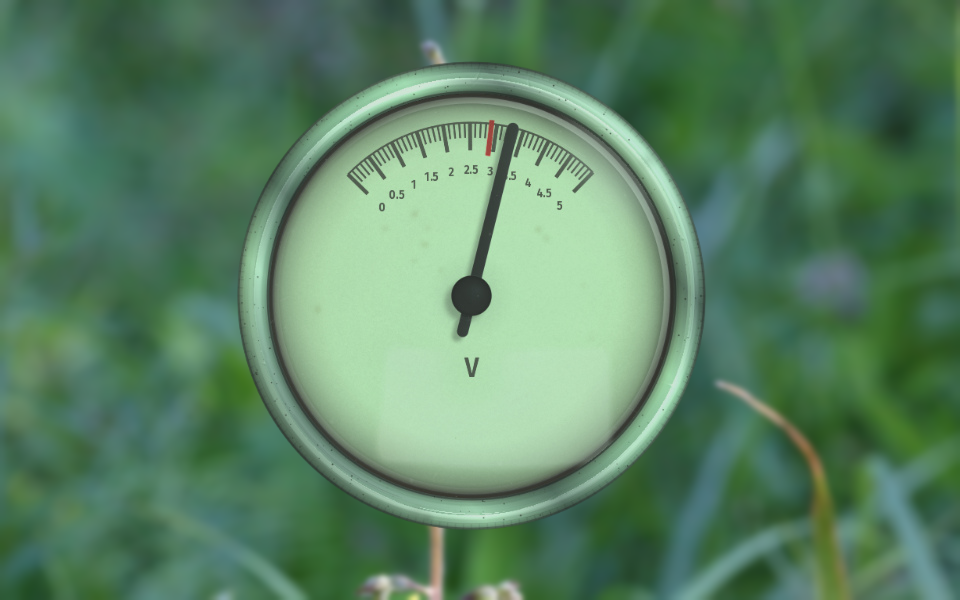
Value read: 3.3 V
